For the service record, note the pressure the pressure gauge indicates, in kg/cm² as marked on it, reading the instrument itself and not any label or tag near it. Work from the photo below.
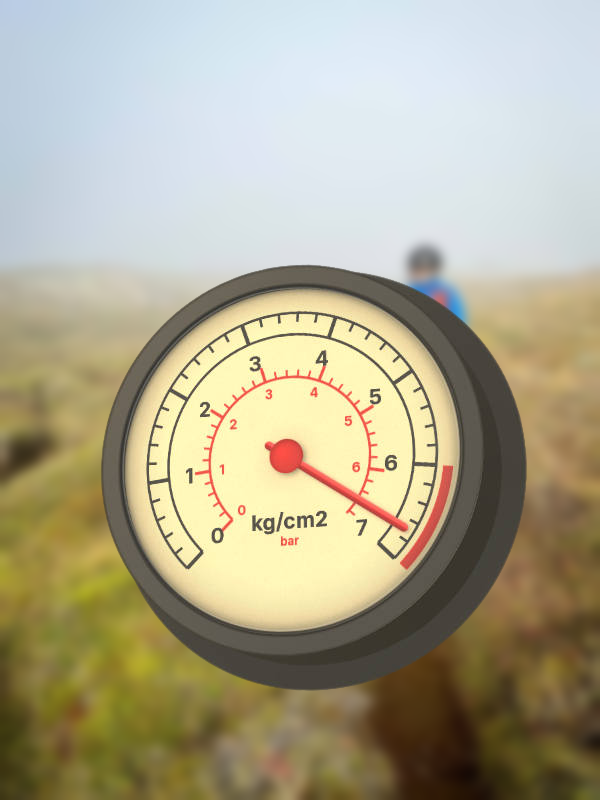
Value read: 6.7 kg/cm²
